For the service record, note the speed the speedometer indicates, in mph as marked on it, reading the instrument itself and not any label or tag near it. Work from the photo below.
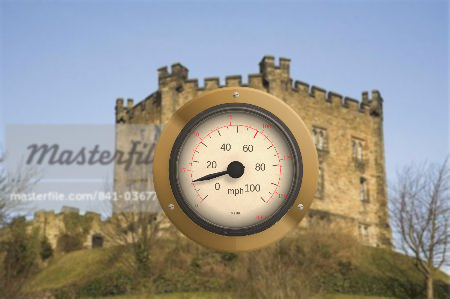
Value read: 10 mph
